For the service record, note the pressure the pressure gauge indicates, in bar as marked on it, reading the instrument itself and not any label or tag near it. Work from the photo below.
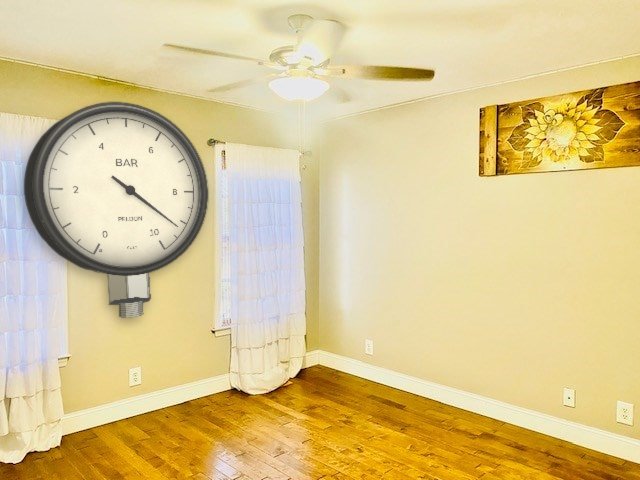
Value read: 9.25 bar
